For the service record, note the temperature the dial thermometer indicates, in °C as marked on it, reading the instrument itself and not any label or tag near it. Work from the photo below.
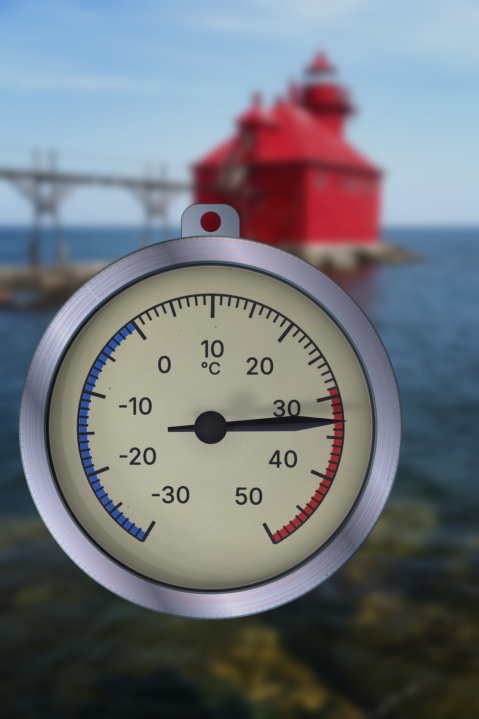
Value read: 33 °C
